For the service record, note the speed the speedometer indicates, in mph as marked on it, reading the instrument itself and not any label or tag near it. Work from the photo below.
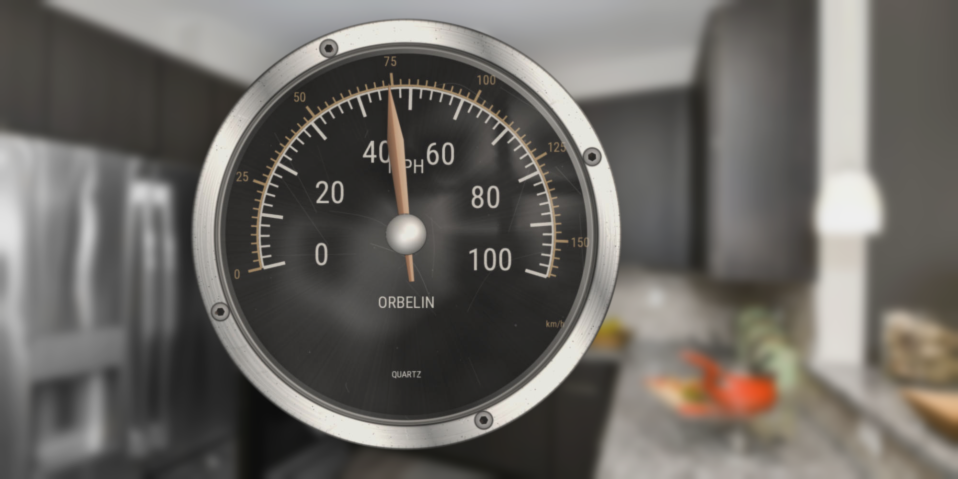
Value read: 46 mph
